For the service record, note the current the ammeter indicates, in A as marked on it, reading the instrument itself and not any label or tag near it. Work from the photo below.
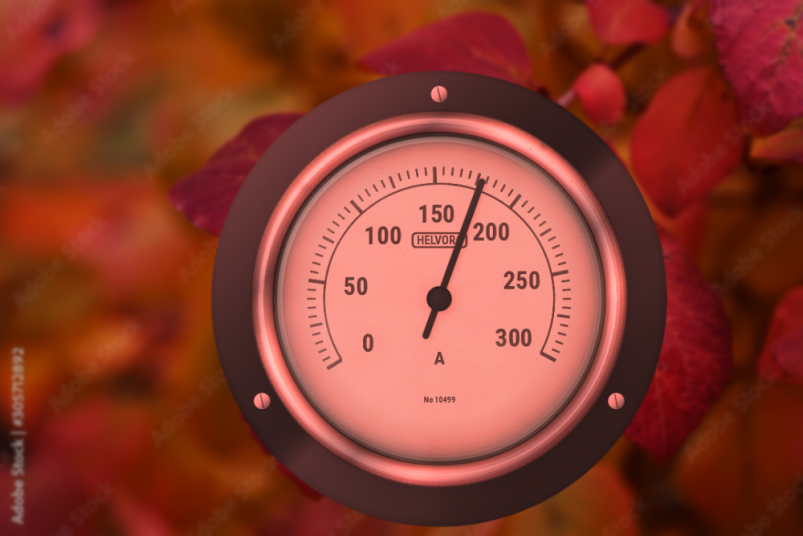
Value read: 177.5 A
